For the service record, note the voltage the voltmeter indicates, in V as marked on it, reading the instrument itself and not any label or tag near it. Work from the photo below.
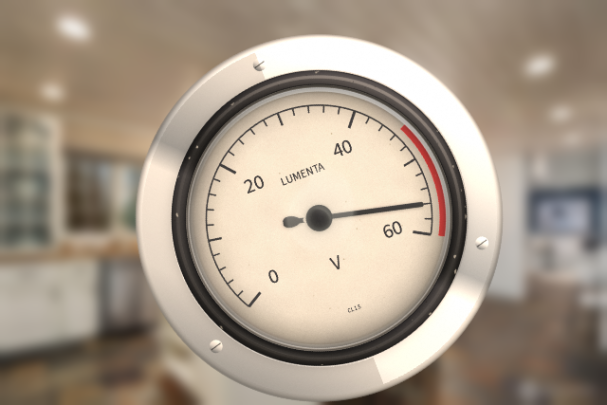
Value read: 56 V
